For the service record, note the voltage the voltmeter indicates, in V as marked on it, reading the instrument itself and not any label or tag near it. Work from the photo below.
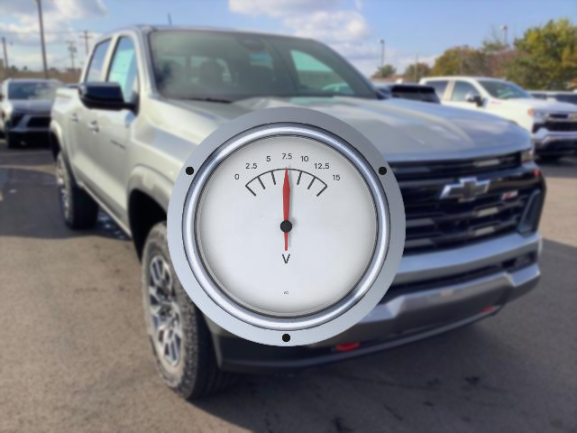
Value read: 7.5 V
